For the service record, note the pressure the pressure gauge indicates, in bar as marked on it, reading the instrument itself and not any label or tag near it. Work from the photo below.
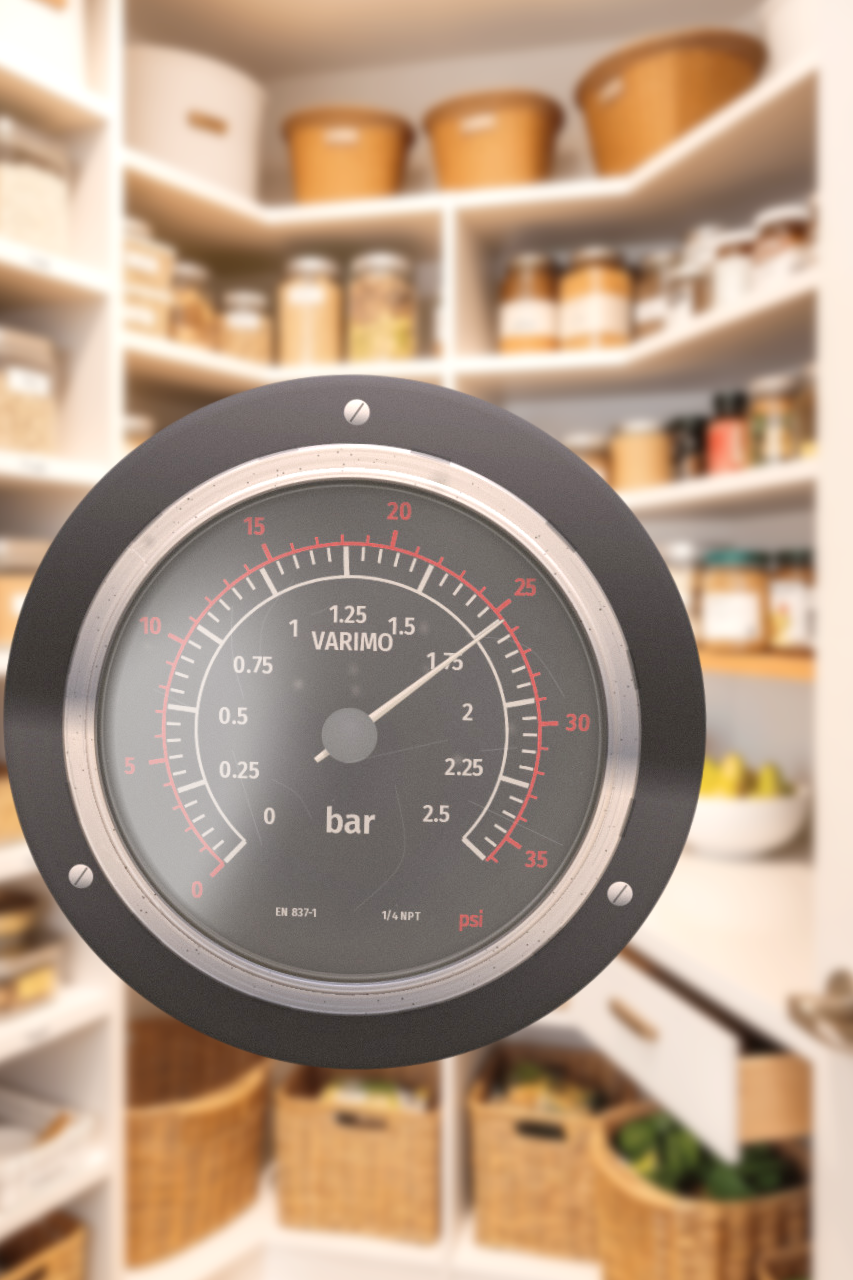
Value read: 1.75 bar
